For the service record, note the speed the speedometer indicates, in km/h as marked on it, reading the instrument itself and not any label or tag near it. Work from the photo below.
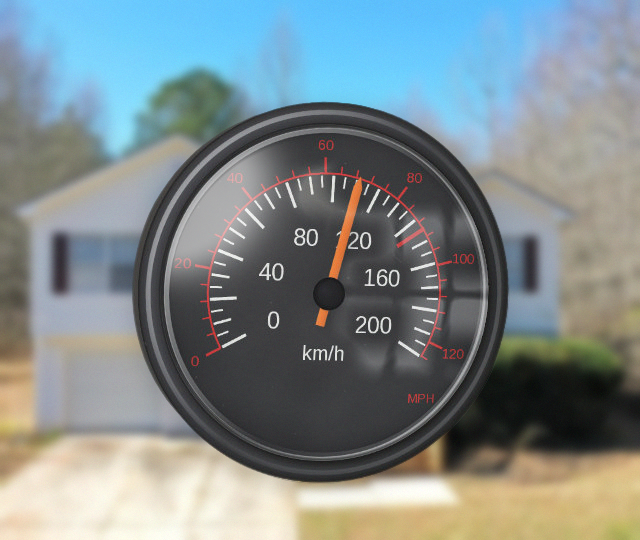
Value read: 110 km/h
